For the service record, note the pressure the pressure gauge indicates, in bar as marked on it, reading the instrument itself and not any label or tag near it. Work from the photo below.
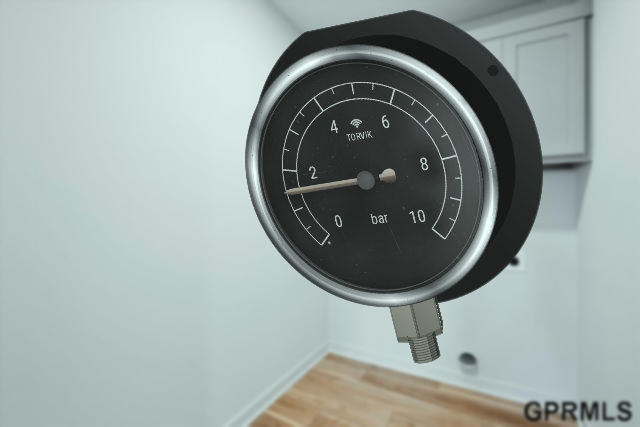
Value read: 1.5 bar
